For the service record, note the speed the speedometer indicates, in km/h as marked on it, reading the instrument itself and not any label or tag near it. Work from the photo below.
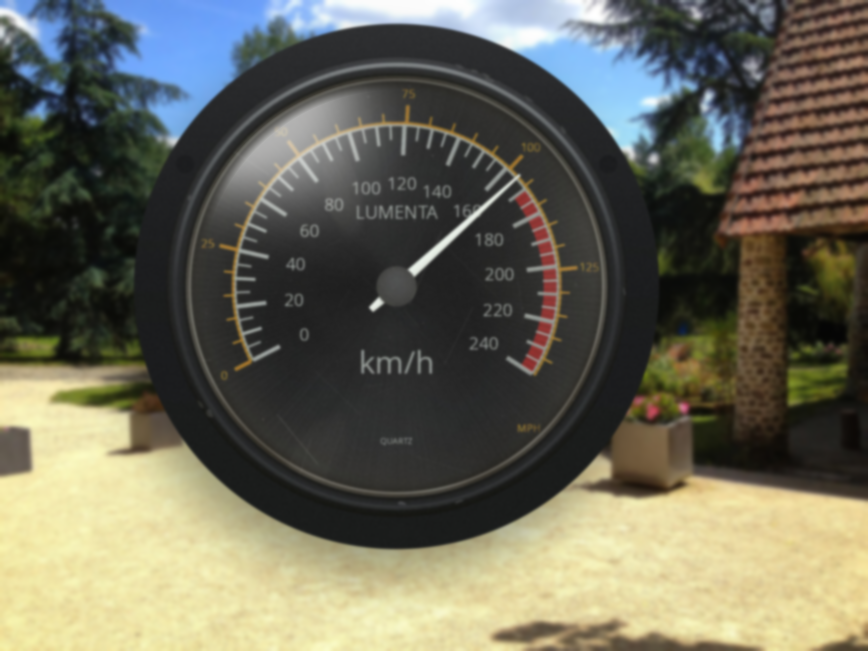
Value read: 165 km/h
